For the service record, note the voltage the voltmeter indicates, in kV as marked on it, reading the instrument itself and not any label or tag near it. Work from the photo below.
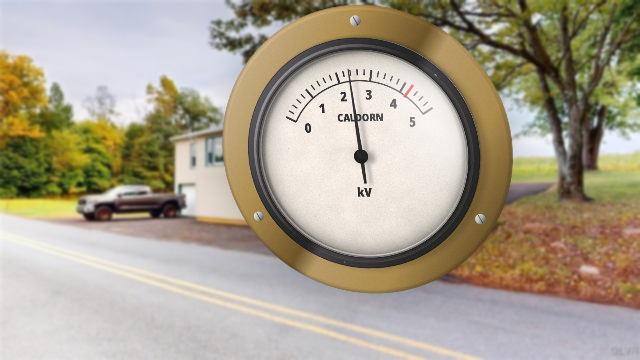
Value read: 2.4 kV
